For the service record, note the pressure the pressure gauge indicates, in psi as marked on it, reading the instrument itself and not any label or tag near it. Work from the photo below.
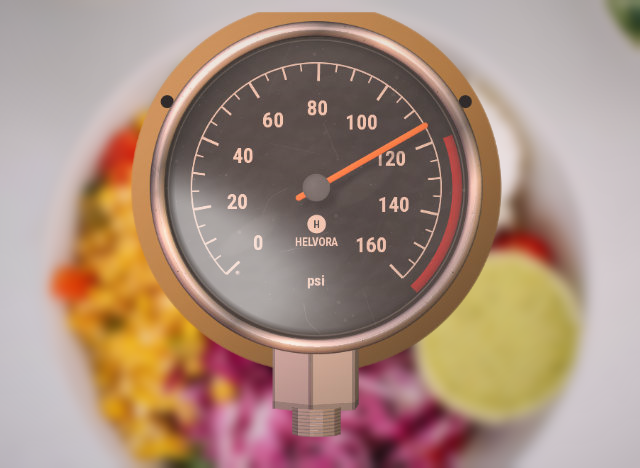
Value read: 115 psi
